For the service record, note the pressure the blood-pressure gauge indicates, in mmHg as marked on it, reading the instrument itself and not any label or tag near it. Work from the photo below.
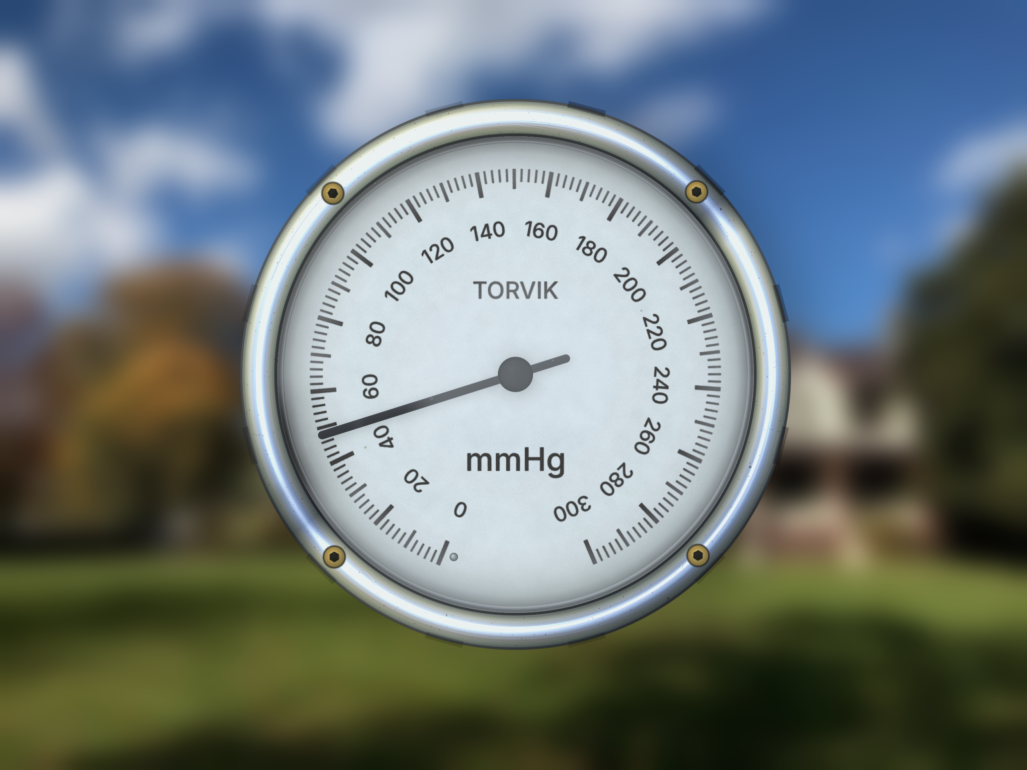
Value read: 48 mmHg
